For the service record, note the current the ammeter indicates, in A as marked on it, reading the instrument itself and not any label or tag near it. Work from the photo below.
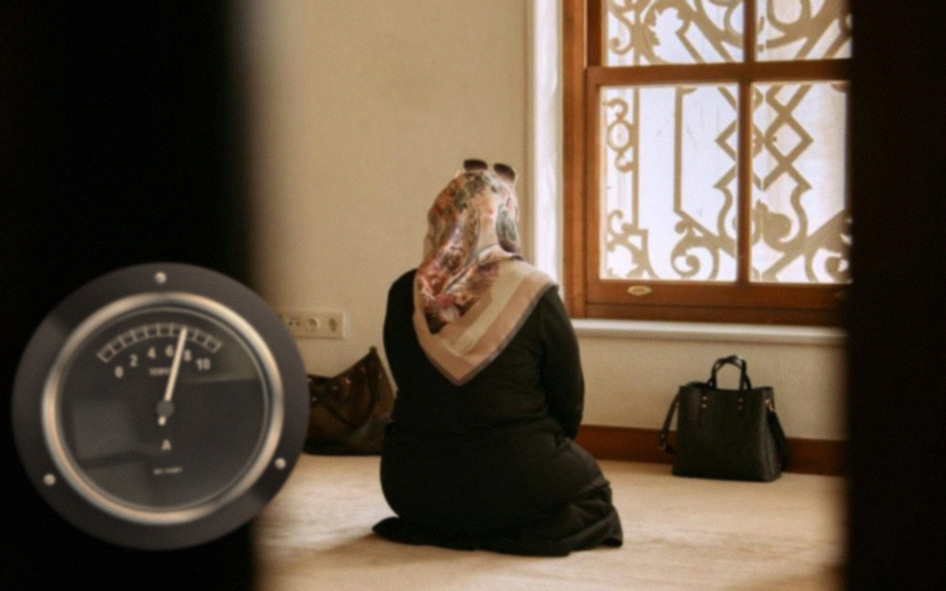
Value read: 7 A
